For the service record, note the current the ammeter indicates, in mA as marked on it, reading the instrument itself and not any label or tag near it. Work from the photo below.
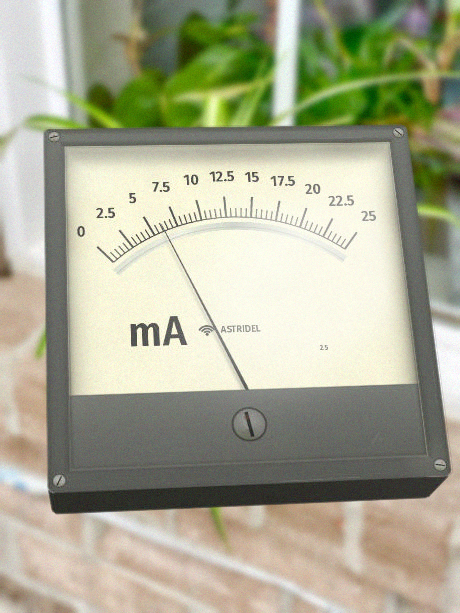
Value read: 6 mA
